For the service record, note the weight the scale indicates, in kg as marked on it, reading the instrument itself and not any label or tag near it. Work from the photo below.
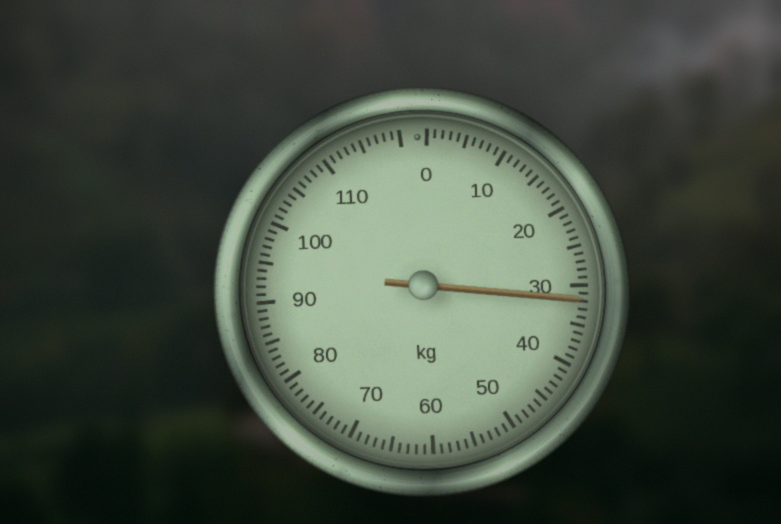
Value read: 32 kg
